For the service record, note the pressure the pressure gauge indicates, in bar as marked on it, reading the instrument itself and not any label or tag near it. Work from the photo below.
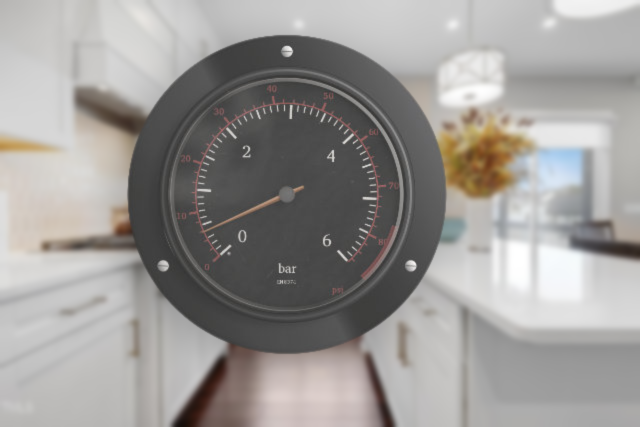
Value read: 0.4 bar
